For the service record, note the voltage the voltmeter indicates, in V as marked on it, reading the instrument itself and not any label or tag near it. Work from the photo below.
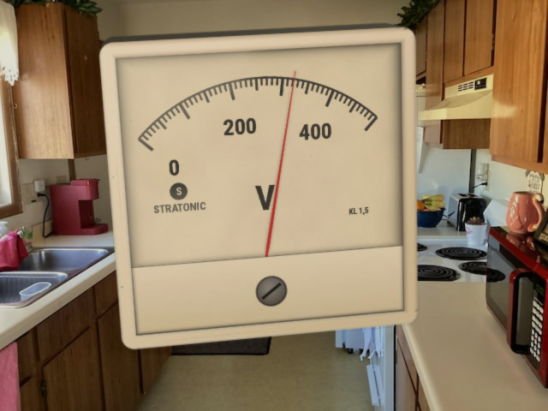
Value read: 320 V
